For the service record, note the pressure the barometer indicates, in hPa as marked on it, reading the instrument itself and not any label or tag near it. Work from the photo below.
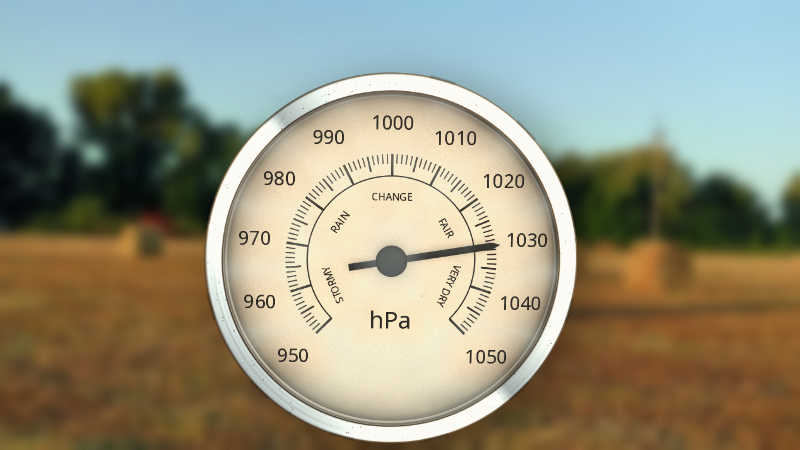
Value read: 1030 hPa
